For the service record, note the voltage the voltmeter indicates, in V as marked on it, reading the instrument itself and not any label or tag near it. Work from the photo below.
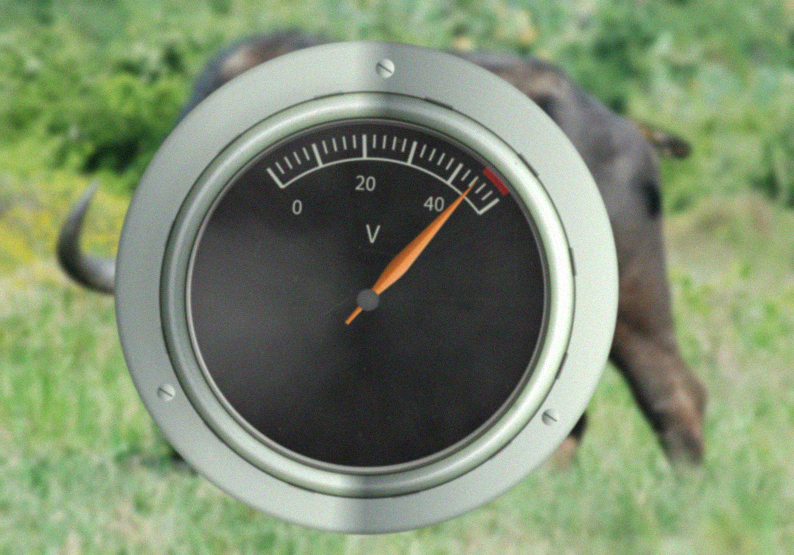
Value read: 44 V
